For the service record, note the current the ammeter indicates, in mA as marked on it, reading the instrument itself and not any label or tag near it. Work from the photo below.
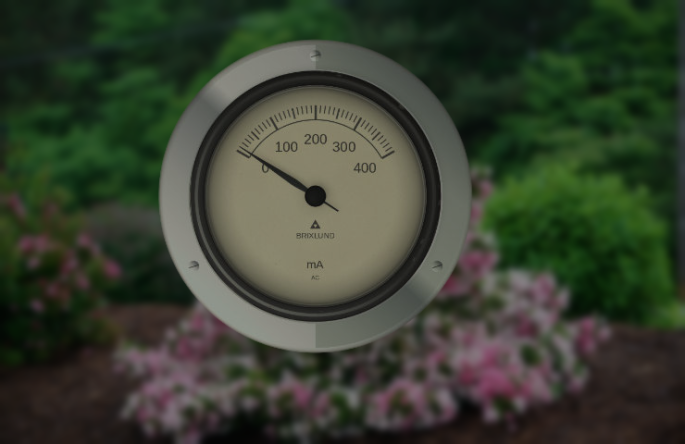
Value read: 10 mA
